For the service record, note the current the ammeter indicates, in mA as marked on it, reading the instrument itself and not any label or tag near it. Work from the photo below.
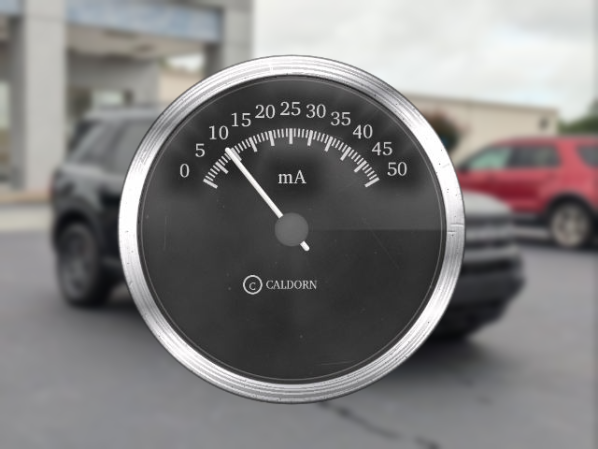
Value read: 9 mA
